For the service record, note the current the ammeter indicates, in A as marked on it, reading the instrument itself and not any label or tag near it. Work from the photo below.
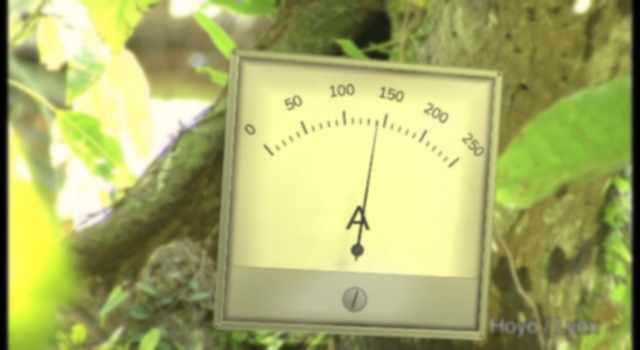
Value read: 140 A
